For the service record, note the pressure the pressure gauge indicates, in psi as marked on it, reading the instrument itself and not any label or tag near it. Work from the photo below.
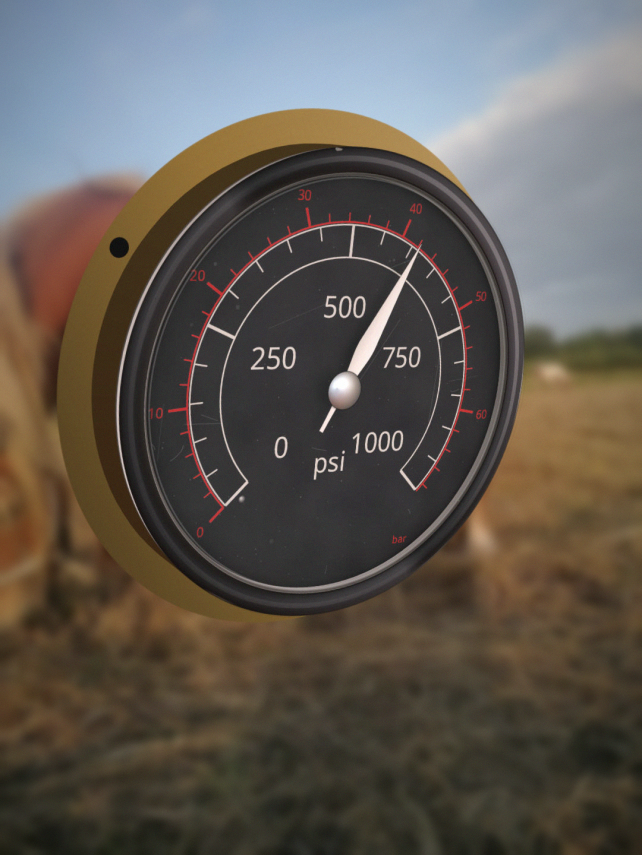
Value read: 600 psi
